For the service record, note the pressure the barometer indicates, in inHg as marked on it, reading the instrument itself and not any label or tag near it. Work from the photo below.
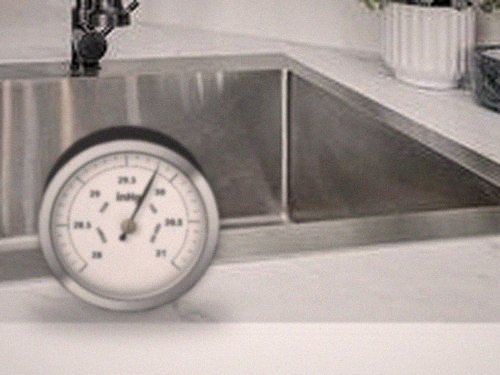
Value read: 29.8 inHg
